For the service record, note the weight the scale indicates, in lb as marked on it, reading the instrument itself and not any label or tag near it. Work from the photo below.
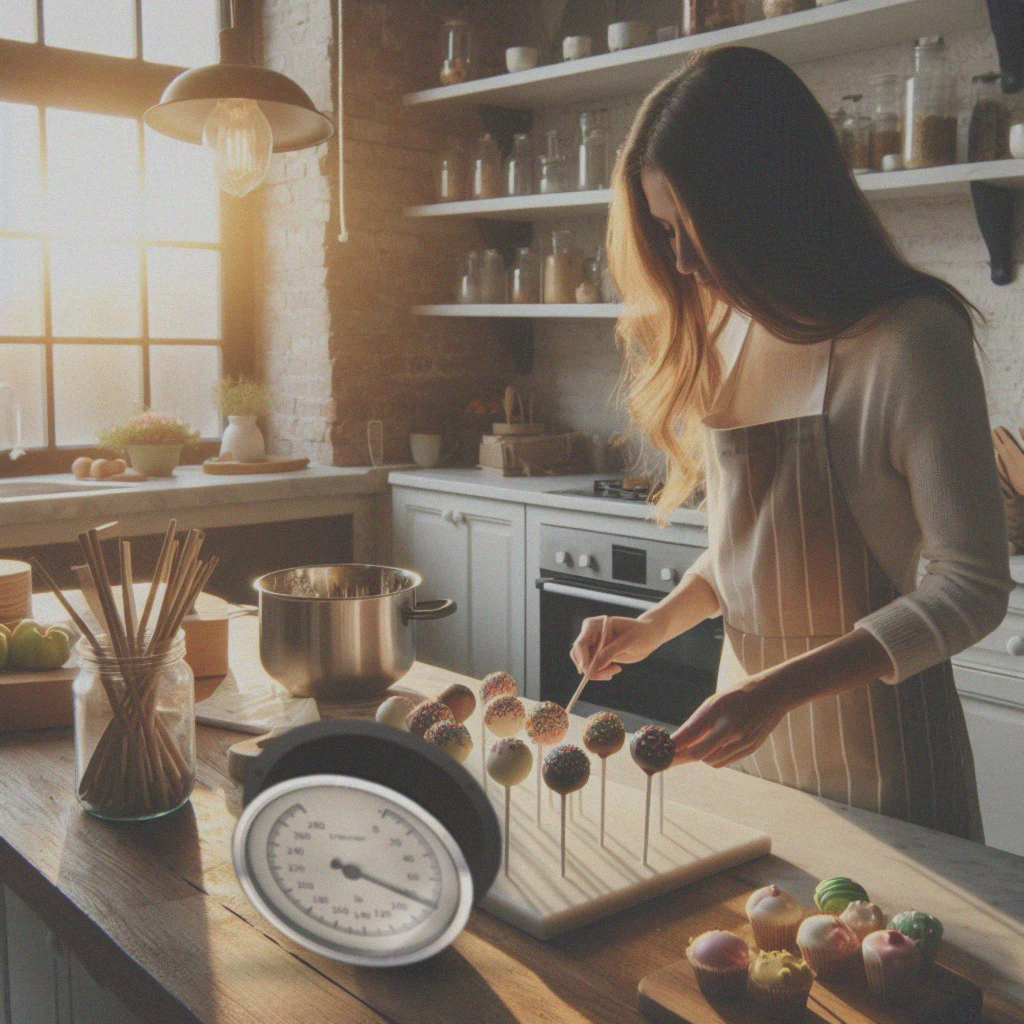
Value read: 80 lb
